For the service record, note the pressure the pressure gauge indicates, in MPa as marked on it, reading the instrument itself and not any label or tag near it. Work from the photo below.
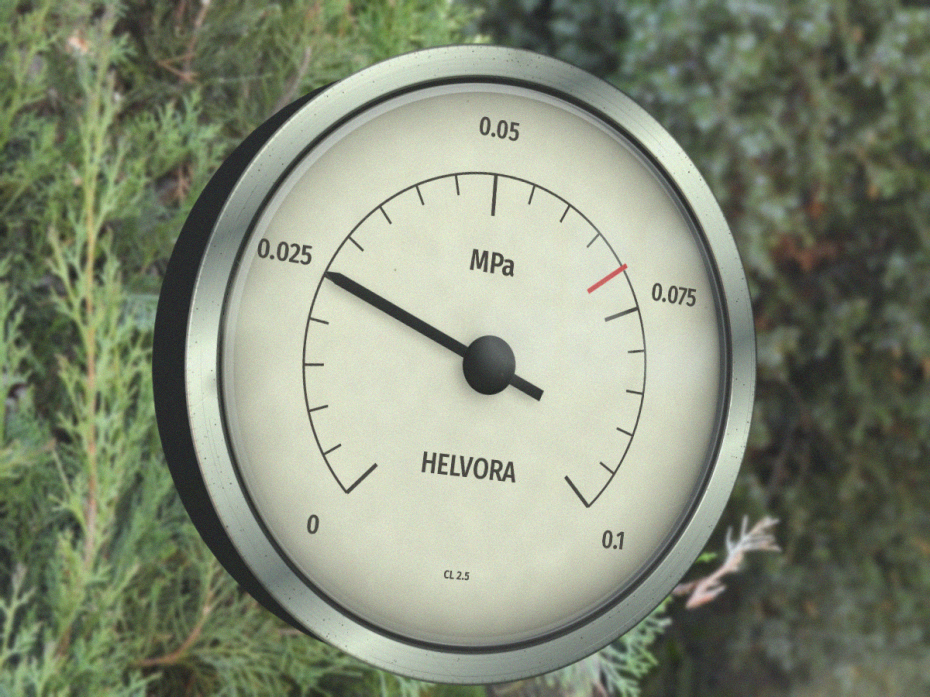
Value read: 0.025 MPa
